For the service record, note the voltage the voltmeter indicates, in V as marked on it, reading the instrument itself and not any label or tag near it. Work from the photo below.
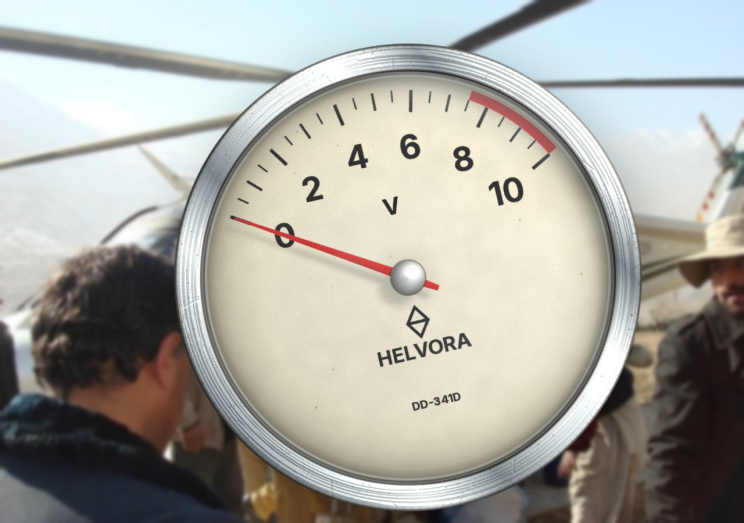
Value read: 0 V
